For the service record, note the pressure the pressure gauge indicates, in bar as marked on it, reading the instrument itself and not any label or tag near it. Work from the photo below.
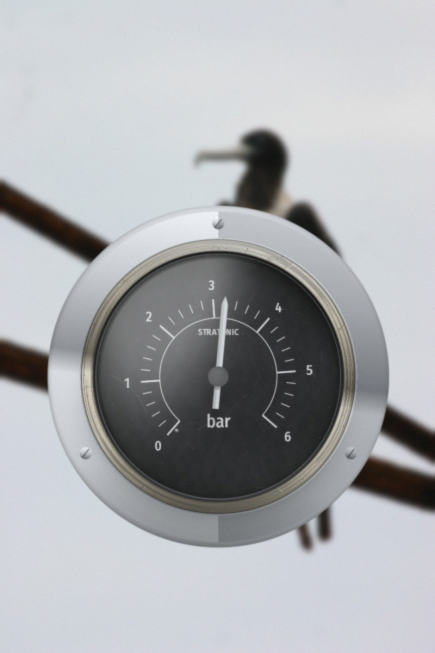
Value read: 3.2 bar
